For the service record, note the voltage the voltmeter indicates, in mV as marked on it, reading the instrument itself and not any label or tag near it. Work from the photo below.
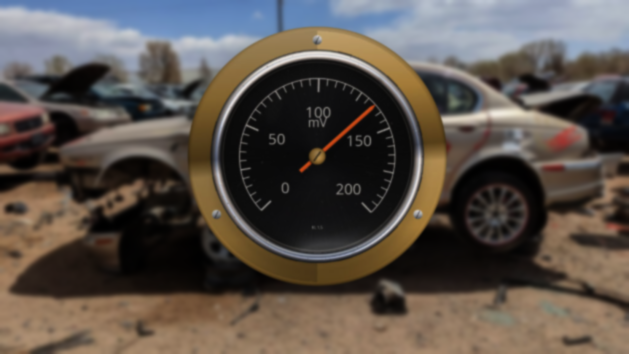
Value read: 135 mV
